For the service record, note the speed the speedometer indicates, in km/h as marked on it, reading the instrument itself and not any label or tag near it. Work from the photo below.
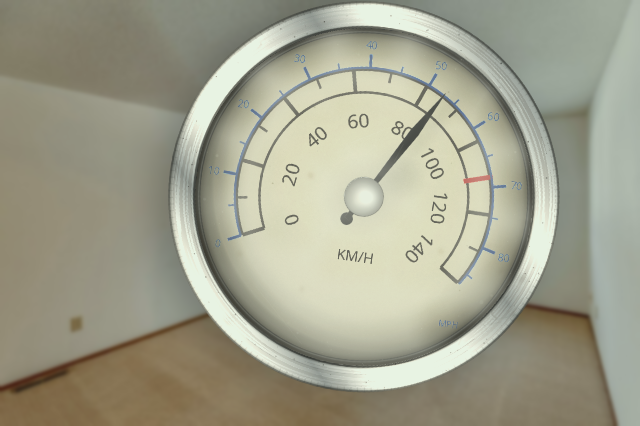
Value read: 85 km/h
